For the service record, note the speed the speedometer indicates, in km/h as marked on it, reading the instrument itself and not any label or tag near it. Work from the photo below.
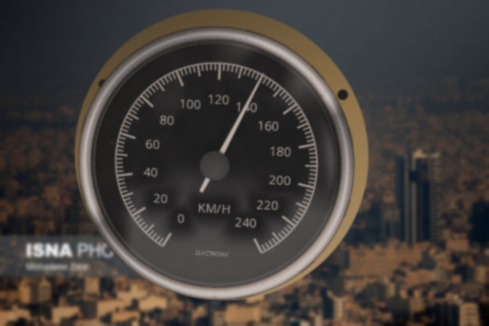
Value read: 140 km/h
